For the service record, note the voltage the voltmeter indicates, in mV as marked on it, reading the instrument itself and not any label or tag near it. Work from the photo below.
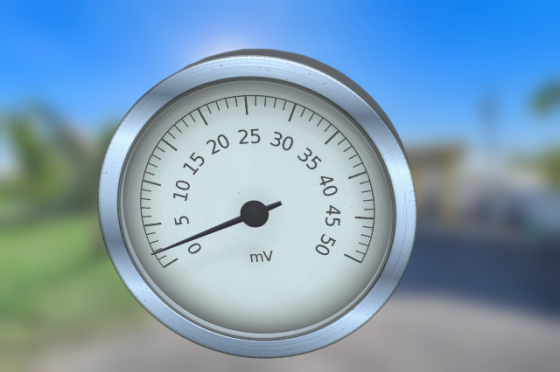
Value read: 2 mV
